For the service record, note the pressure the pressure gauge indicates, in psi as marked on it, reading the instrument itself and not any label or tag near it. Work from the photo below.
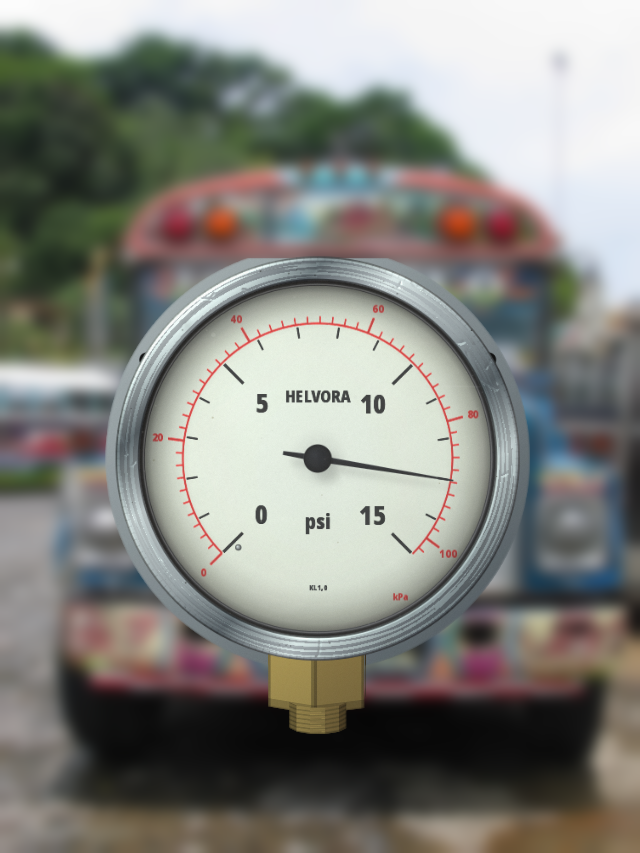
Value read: 13 psi
